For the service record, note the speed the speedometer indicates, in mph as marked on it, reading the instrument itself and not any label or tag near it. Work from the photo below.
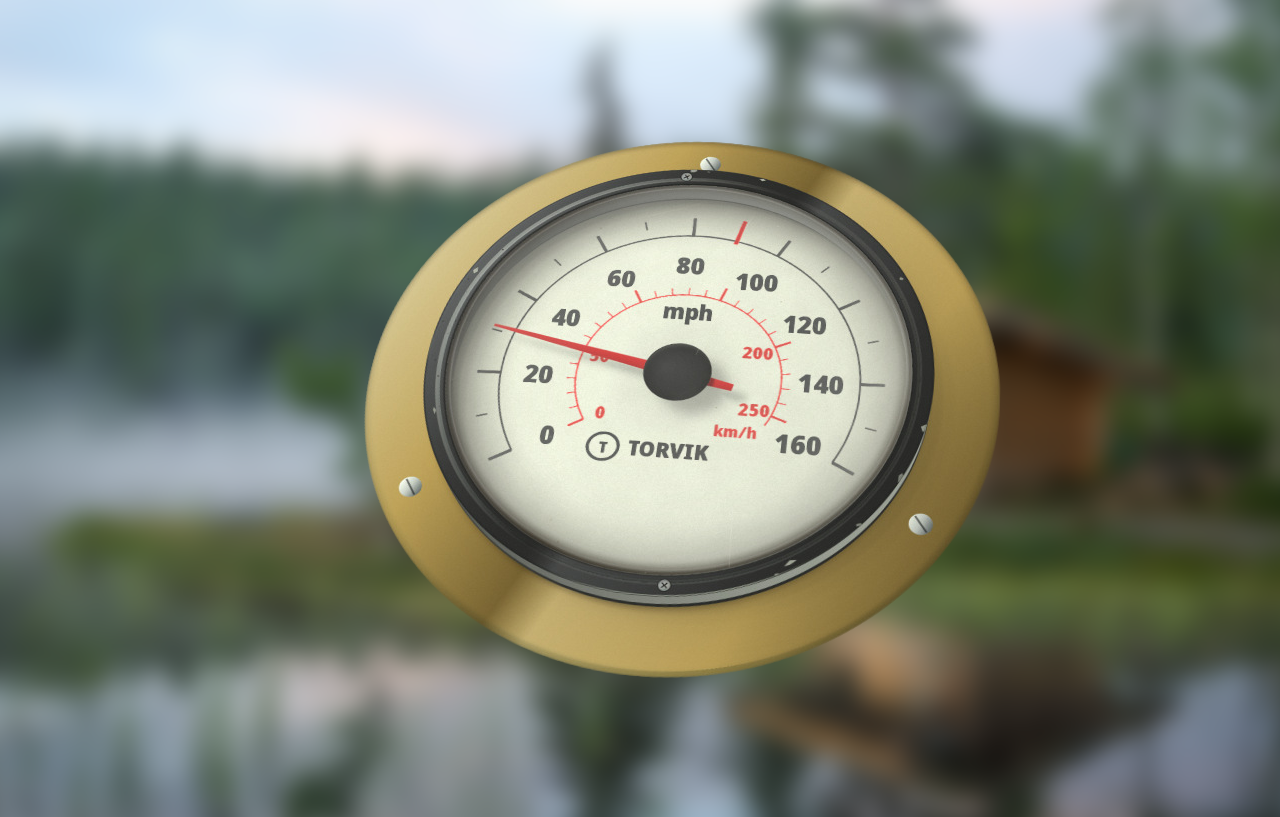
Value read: 30 mph
